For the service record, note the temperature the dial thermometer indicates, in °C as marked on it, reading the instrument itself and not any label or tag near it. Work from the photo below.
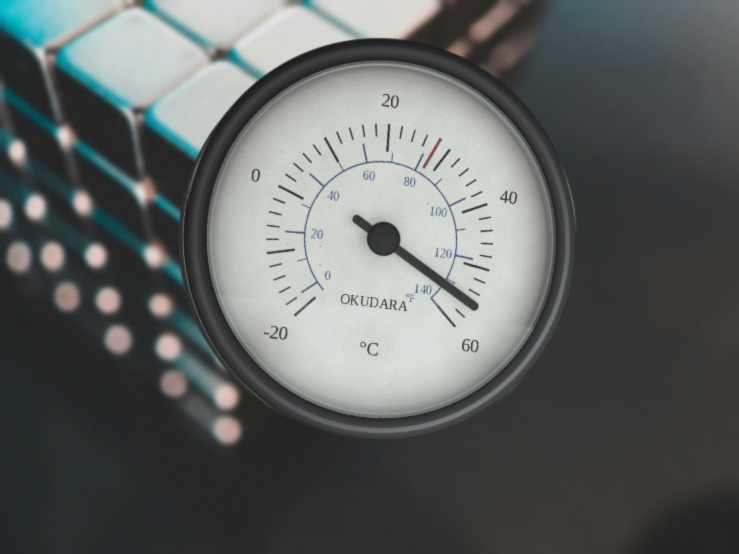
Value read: 56 °C
